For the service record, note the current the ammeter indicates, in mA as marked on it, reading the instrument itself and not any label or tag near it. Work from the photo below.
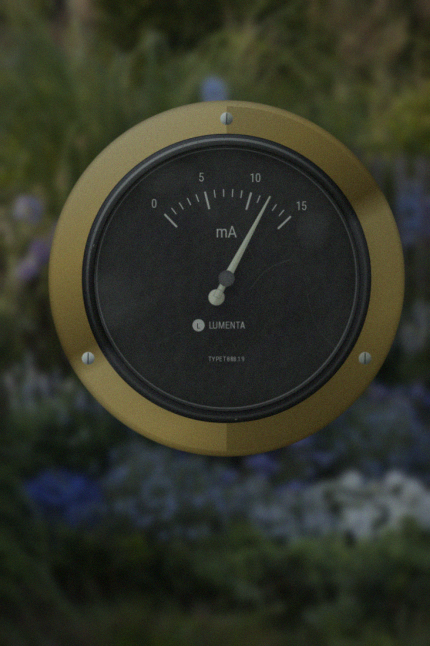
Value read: 12 mA
